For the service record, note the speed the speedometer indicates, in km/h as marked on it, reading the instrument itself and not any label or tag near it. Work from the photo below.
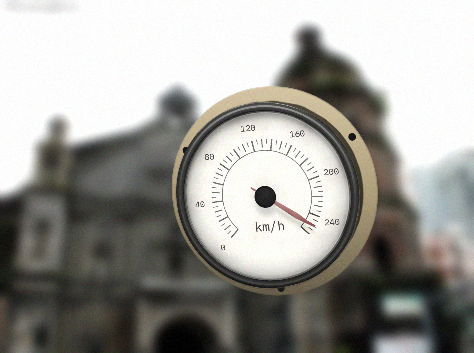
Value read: 250 km/h
